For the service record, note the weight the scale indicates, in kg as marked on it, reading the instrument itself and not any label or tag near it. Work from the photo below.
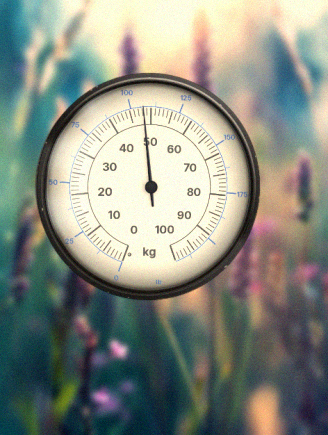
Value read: 48 kg
